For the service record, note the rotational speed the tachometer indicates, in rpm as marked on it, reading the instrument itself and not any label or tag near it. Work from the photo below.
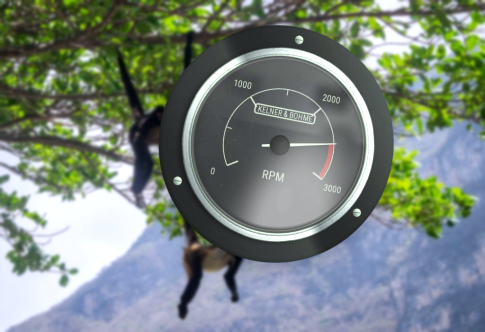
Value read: 2500 rpm
